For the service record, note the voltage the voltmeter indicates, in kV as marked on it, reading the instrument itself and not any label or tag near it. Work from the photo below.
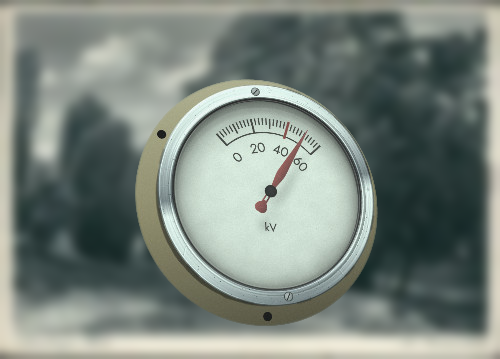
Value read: 50 kV
